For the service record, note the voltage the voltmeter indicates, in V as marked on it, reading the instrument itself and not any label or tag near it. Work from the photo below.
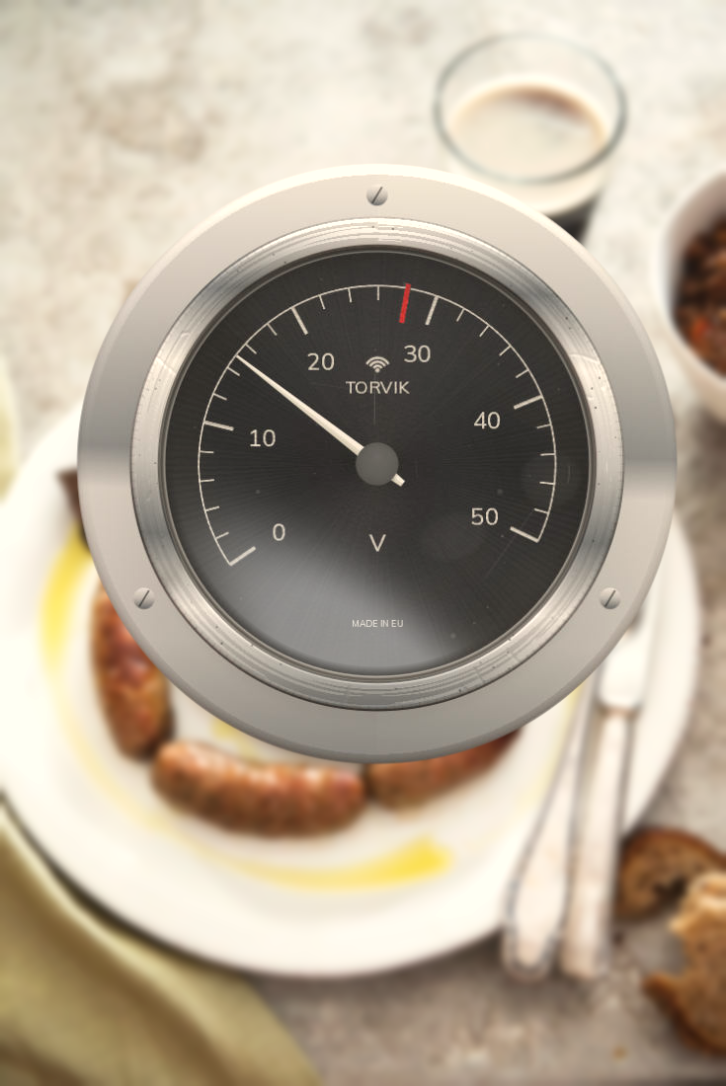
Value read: 15 V
